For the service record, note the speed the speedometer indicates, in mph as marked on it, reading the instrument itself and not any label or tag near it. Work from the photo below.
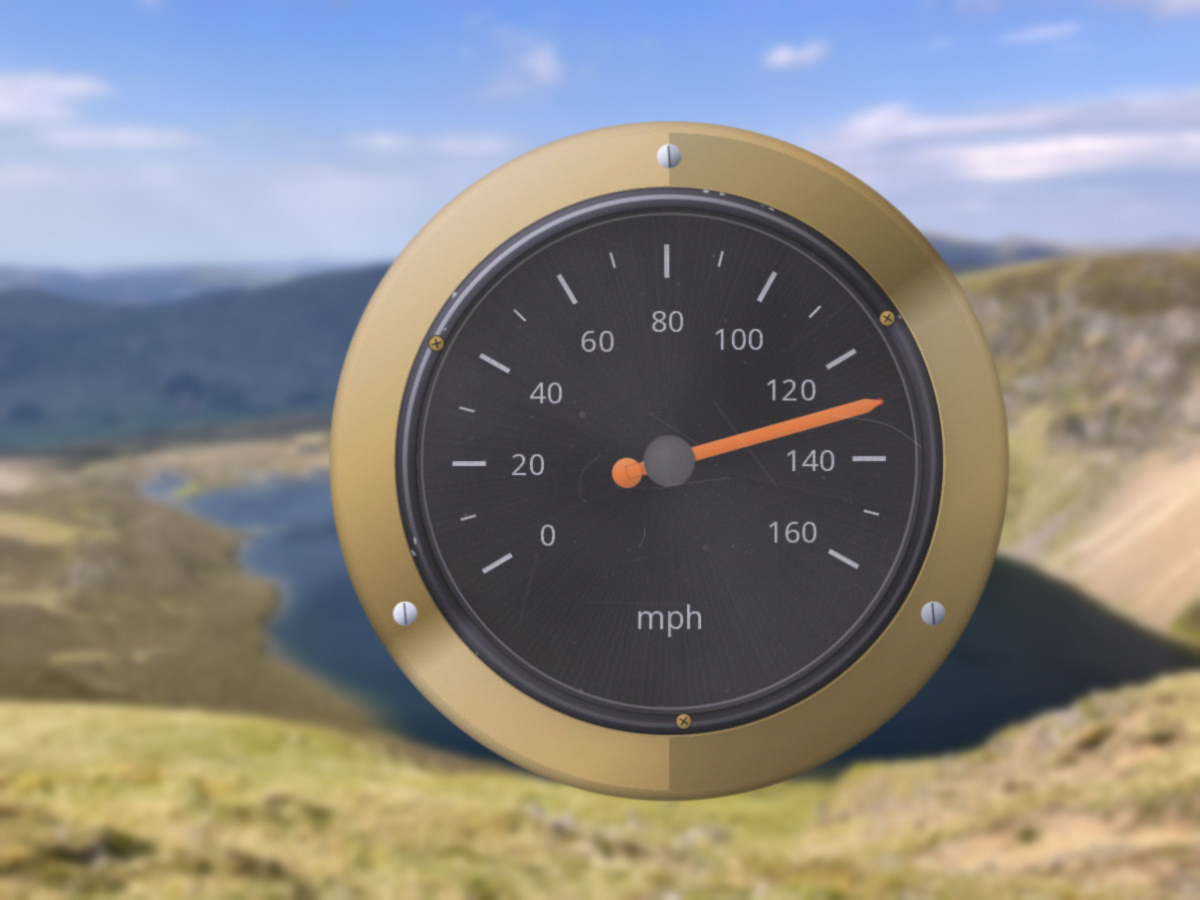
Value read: 130 mph
